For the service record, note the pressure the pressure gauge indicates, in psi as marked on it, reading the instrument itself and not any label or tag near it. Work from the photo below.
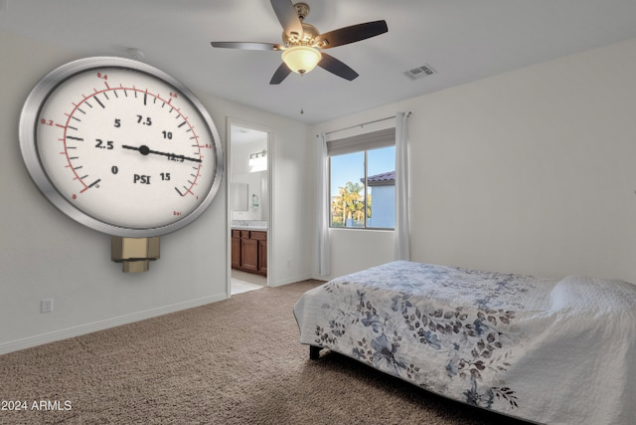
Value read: 12.5 psi
